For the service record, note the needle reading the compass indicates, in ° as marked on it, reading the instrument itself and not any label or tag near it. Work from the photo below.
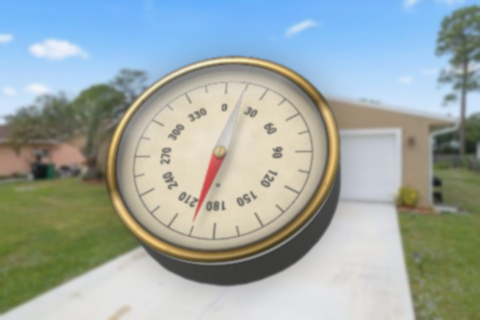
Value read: 195 °
